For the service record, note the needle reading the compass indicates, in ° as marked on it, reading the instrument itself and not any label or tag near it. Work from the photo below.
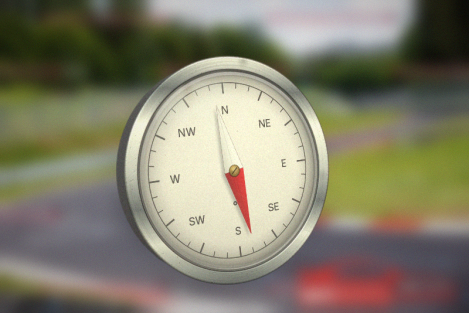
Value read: 170 °
